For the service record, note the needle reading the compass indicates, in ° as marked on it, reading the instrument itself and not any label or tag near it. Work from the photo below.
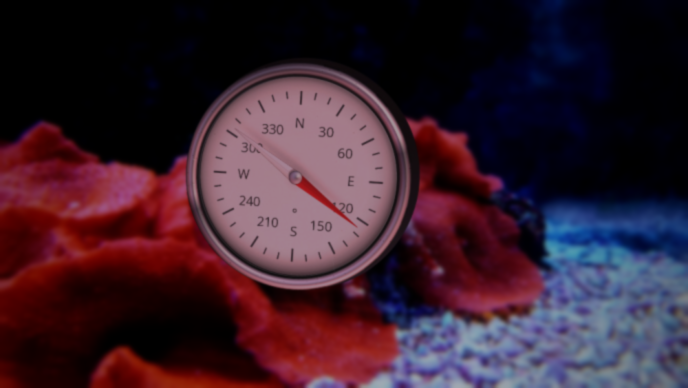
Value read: 125 °
